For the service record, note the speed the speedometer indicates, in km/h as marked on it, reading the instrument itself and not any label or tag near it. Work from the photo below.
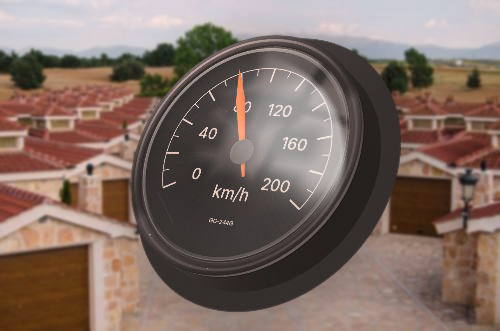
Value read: 80 km/h
